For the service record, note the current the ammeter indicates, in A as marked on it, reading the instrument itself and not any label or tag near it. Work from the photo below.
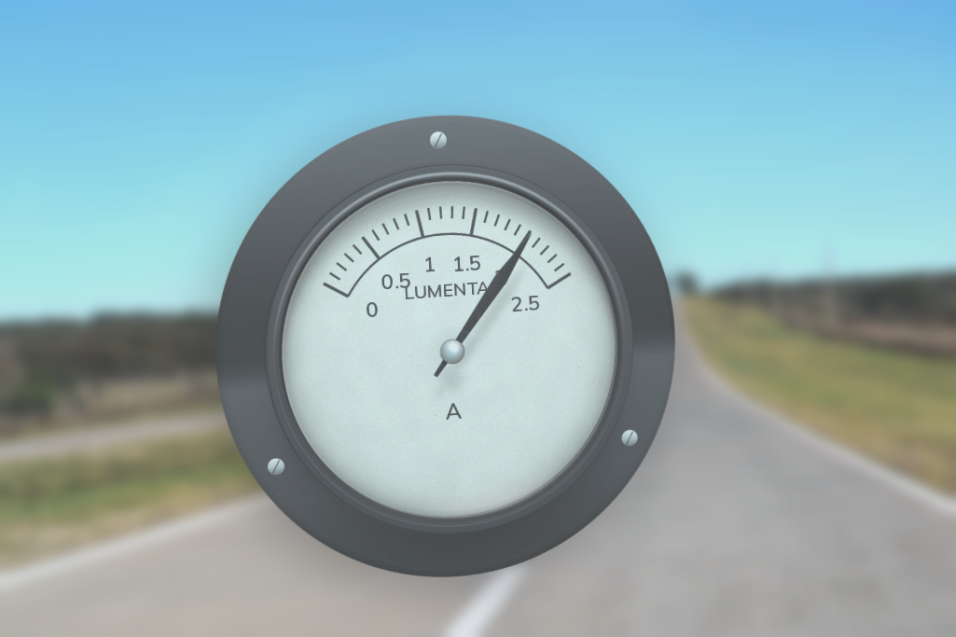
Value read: 2 A
